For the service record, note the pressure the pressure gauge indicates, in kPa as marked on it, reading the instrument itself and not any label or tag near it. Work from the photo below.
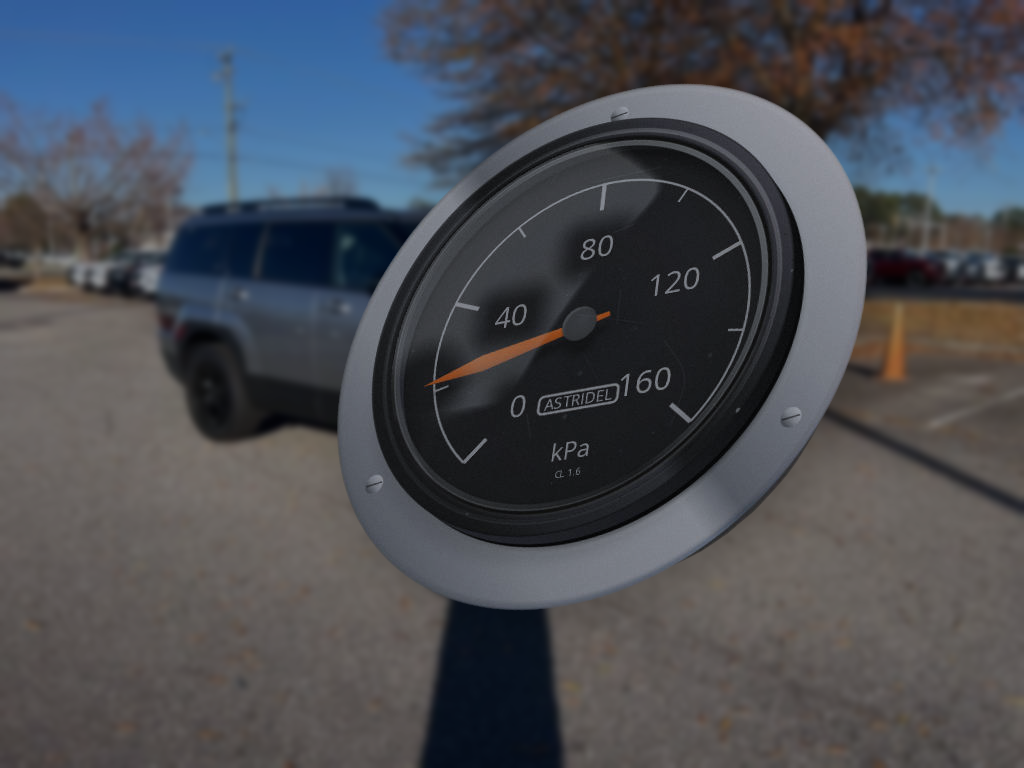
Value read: 20 kPa
